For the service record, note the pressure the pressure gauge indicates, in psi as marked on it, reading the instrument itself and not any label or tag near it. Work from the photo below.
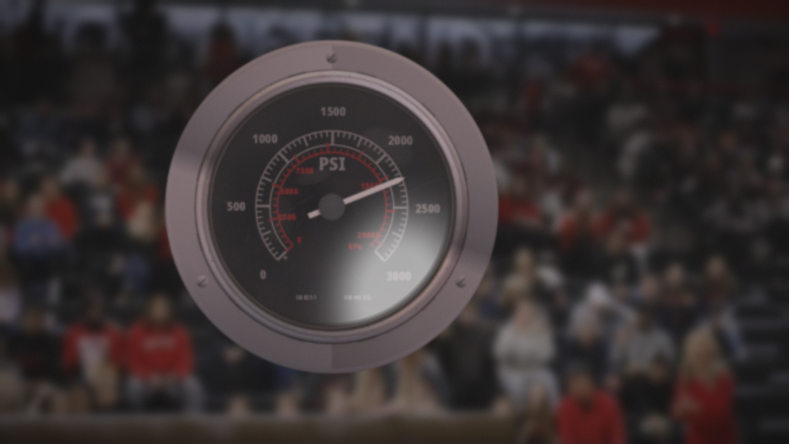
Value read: 2250 psi
